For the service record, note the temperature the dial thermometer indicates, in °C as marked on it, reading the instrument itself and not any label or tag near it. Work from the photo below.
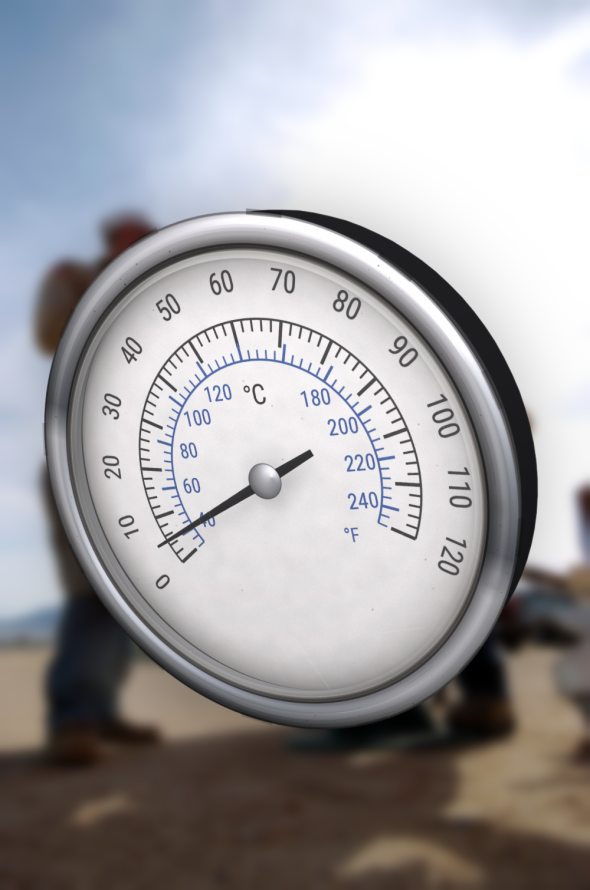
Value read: 5 °C
